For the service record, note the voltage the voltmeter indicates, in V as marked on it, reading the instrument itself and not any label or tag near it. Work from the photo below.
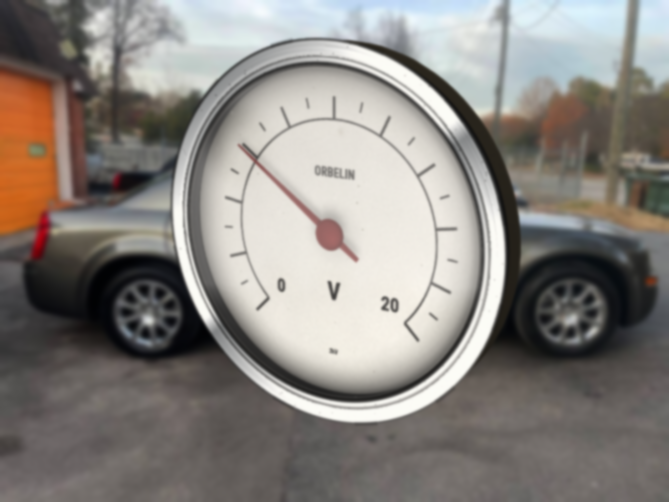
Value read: 6 V
